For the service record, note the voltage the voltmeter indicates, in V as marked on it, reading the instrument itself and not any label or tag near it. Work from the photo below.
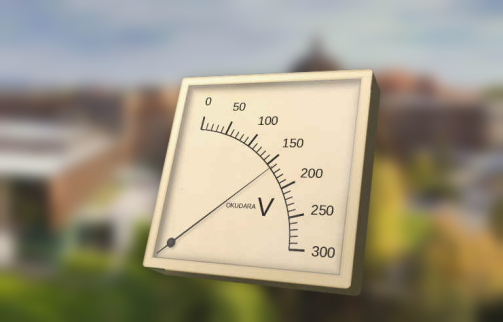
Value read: 160 V
